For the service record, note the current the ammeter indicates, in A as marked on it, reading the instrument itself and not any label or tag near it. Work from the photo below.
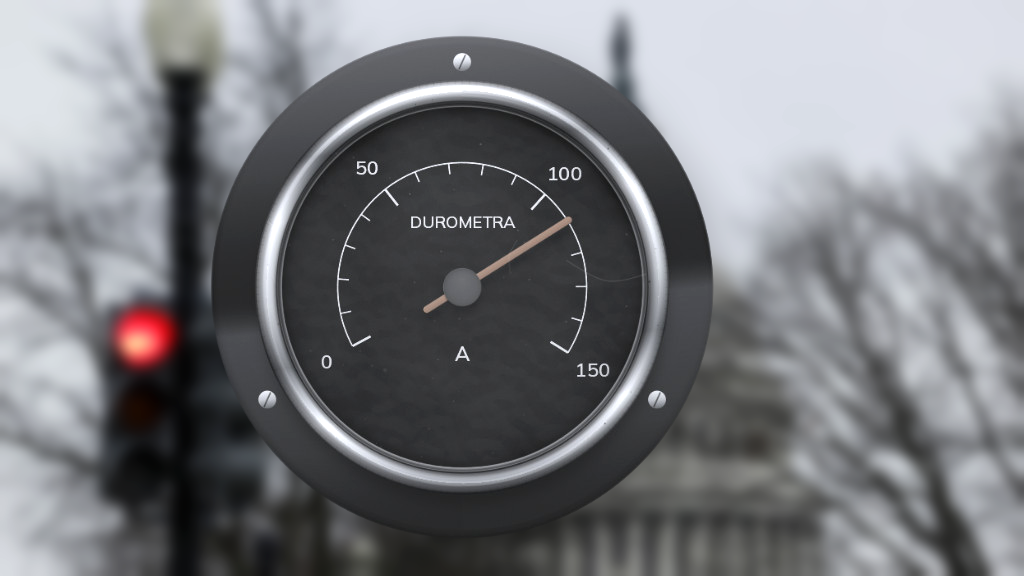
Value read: 110 A
